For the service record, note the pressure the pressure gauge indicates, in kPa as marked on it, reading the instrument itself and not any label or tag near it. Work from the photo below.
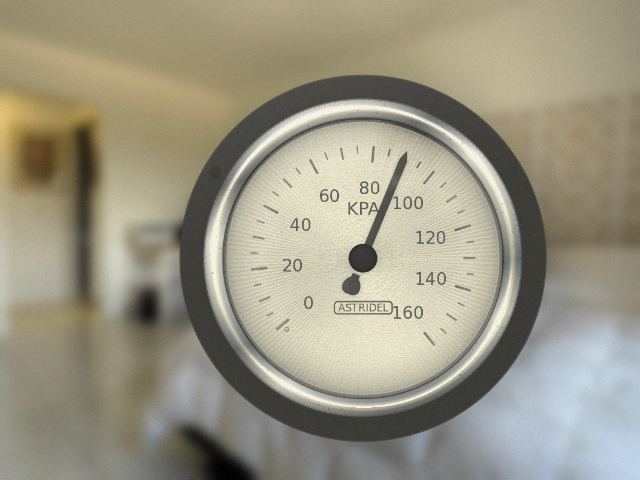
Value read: 90 kPa
